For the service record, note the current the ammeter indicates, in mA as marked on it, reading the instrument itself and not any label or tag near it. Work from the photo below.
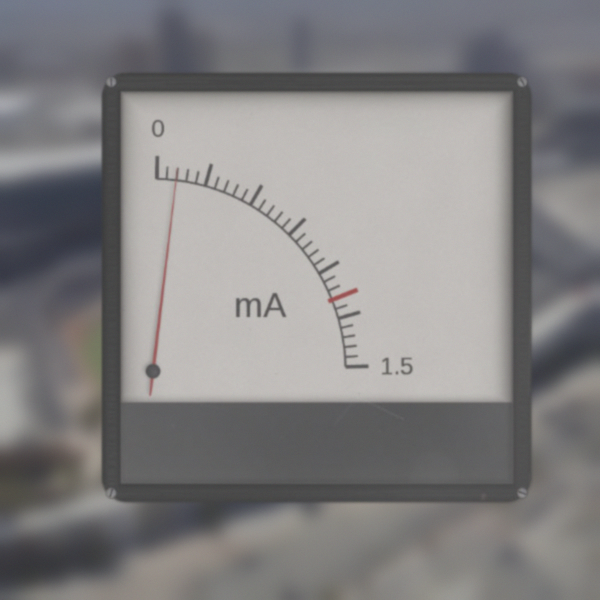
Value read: 0.1 mA
